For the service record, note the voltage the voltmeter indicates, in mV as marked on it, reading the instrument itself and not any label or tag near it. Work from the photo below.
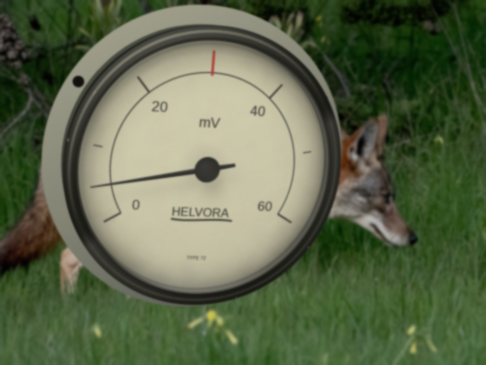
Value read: 5 mV
